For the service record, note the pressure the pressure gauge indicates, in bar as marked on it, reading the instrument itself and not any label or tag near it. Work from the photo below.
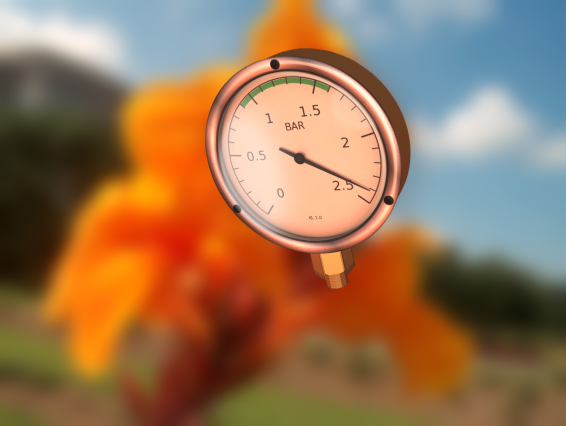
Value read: 2.4 bar
